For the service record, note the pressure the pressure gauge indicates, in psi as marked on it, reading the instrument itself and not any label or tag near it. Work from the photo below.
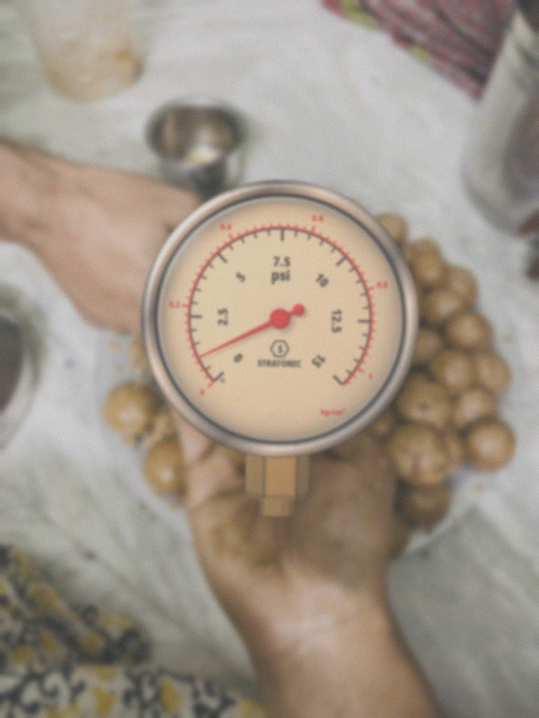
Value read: 1 psi
